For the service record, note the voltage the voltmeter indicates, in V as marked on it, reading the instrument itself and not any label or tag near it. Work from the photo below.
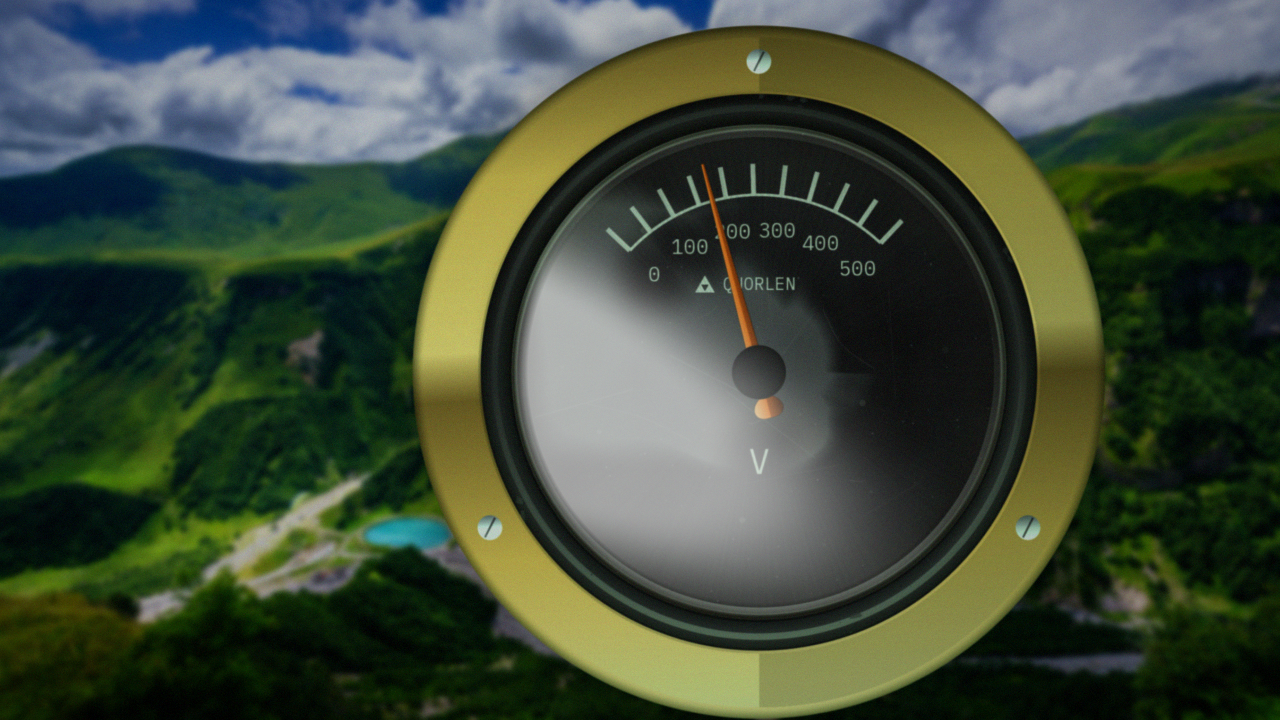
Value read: 175 V
